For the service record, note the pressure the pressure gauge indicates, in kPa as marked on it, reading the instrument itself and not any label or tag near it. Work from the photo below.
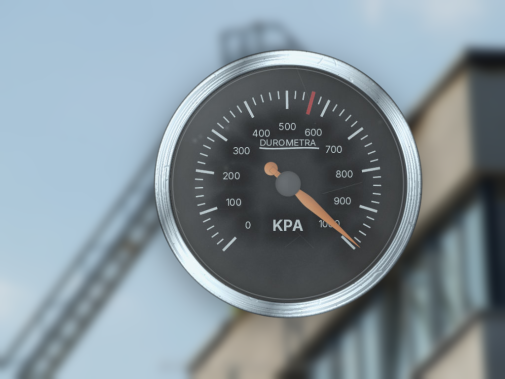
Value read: 990 kPa
